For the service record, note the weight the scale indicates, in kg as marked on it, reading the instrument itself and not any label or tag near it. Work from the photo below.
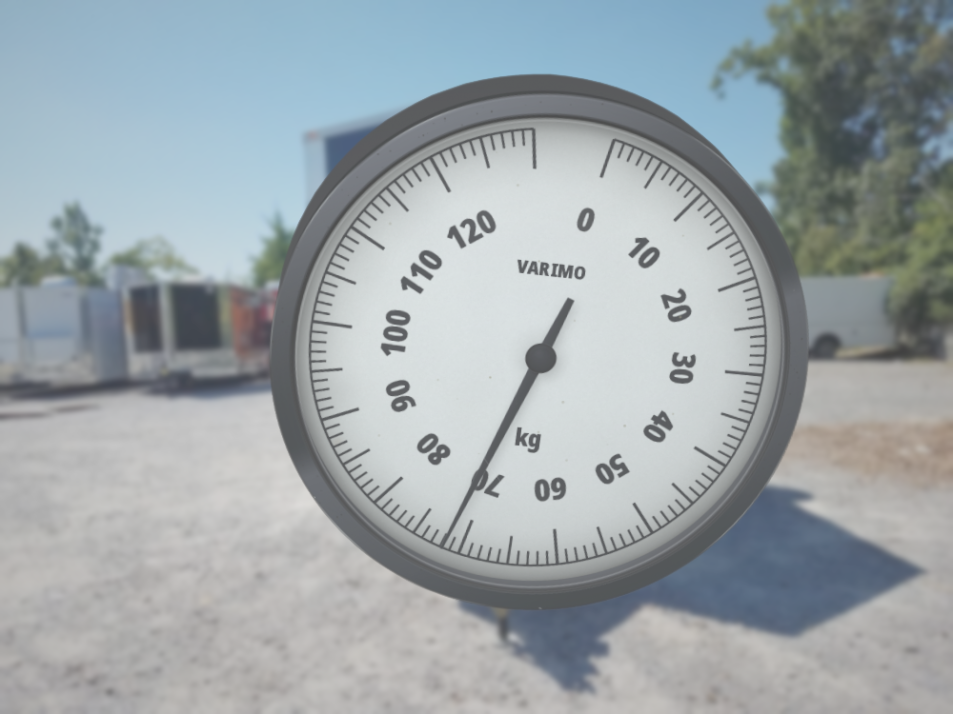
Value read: 72 kg
